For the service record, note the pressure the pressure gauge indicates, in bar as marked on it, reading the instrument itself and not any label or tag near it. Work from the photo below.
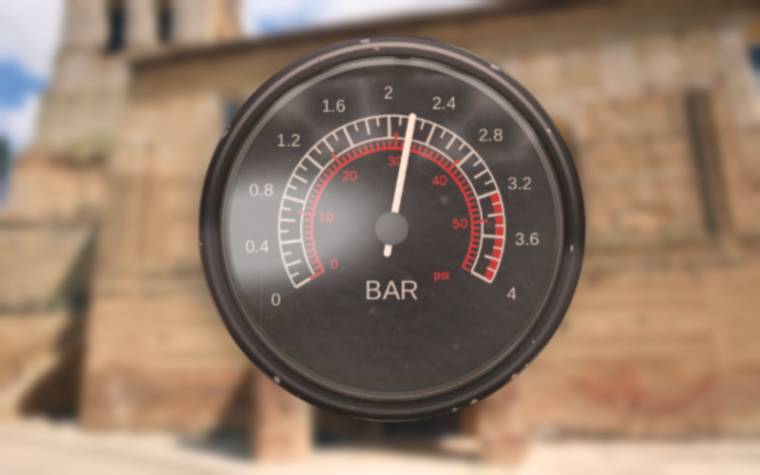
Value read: 2.2 bar
